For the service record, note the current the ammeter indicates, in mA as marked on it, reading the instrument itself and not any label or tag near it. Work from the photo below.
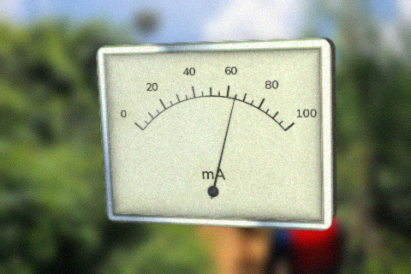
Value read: 65 mA
